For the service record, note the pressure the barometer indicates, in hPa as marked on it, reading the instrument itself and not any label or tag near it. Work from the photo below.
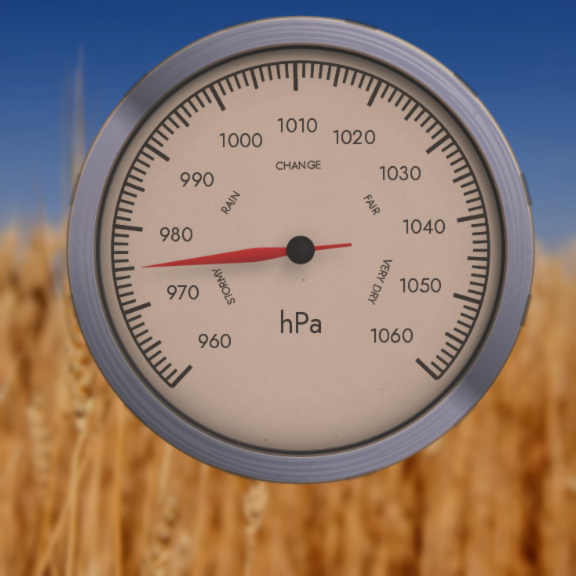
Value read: 975 hPa
